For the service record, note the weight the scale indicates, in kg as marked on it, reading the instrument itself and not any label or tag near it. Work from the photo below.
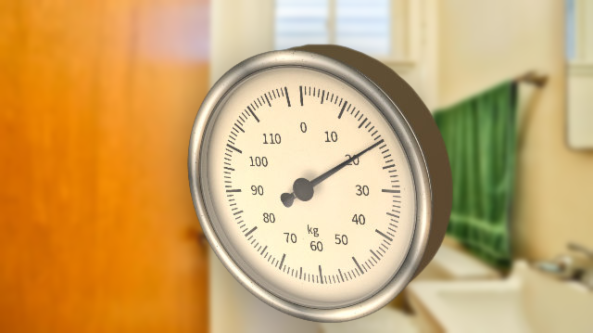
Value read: 20 kg
